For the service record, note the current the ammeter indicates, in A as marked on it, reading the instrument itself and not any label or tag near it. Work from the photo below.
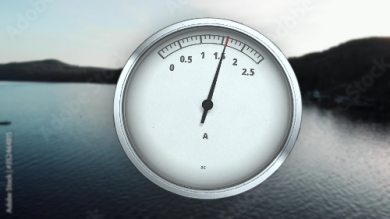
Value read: 1.6 A
